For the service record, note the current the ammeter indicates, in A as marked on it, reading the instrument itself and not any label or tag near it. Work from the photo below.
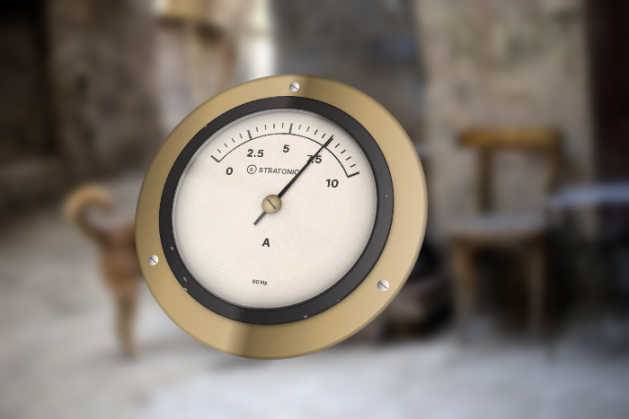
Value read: 7.5 A
